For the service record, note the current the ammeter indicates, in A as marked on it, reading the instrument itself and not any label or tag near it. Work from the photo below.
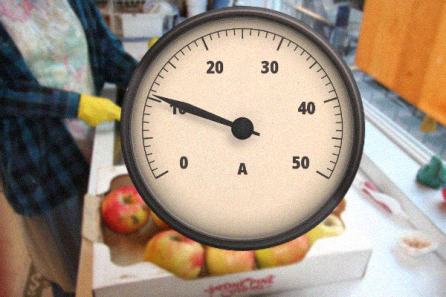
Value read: 10.5 A
